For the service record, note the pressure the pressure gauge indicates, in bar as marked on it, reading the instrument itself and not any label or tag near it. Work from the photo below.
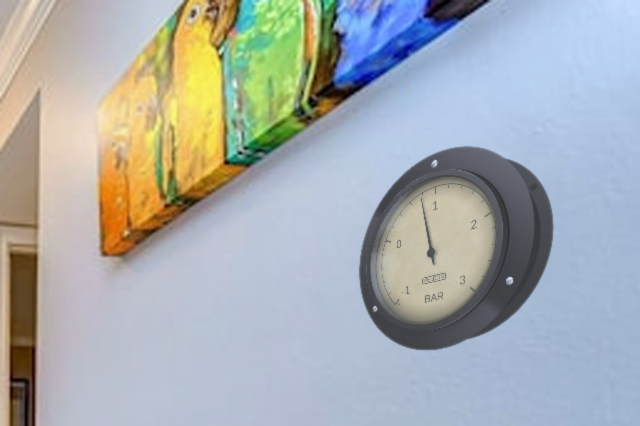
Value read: 0.8 bar
